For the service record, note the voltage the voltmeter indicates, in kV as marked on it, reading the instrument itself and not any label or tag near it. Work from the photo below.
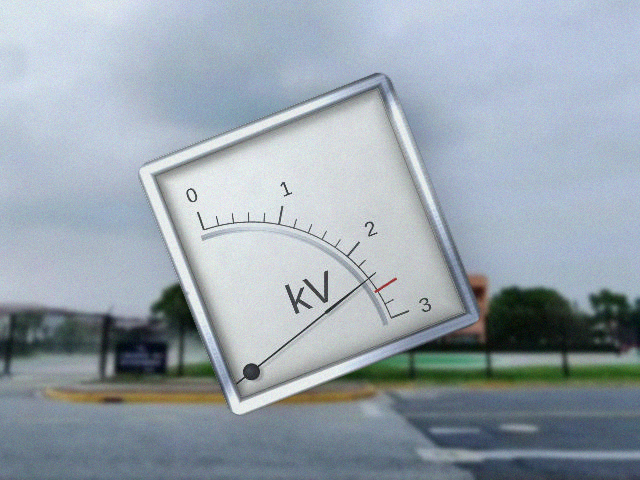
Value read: 2.4 kV
